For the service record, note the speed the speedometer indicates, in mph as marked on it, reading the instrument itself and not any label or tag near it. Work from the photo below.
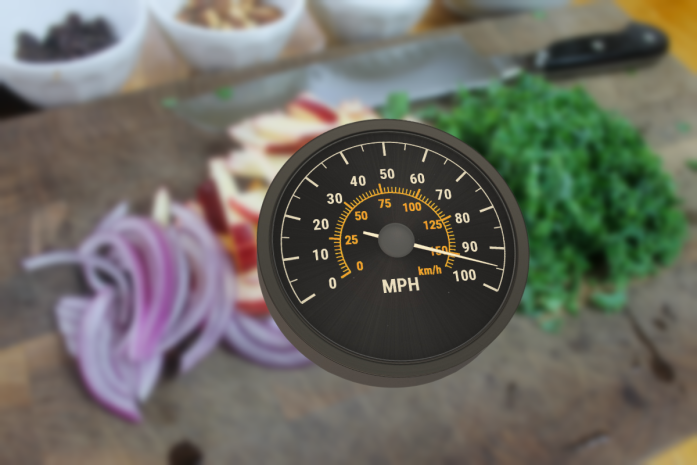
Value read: 95 mph
